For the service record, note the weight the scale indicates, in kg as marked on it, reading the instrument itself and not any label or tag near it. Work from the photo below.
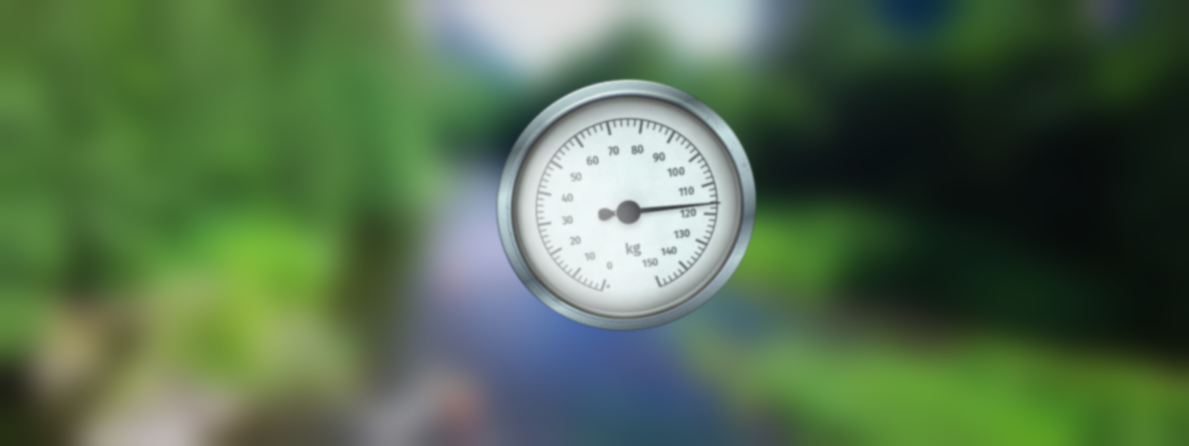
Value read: 116 kg
